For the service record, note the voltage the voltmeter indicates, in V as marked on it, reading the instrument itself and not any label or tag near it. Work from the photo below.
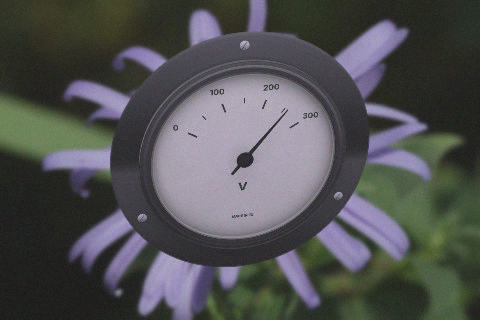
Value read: 250 V
